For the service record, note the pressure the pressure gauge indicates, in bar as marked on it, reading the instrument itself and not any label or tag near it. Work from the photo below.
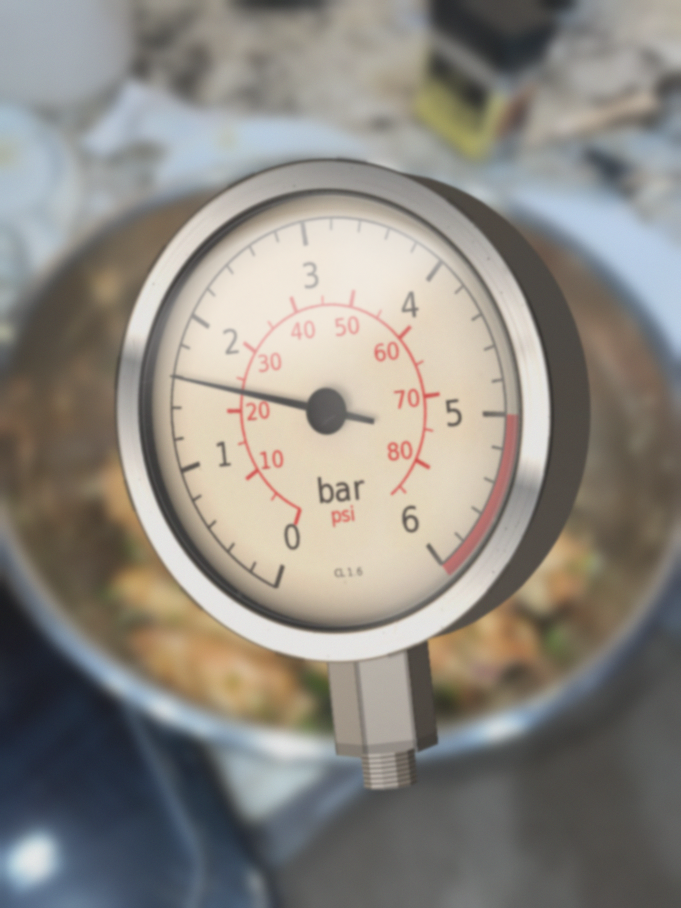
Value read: 1.6 bar
